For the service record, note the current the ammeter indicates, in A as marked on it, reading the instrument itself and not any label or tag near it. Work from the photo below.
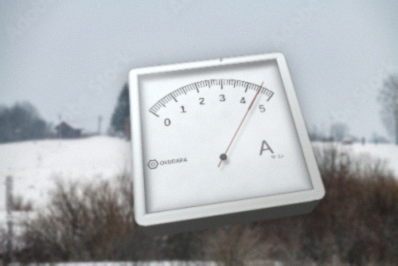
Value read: 4.5 A
